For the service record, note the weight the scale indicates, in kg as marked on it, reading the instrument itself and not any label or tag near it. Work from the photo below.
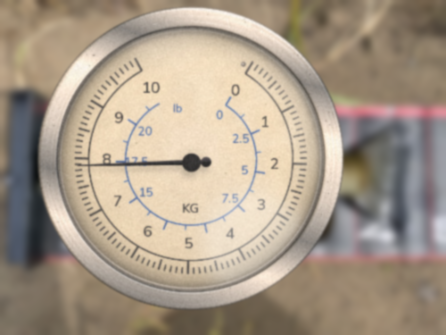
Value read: 7.9 kg
